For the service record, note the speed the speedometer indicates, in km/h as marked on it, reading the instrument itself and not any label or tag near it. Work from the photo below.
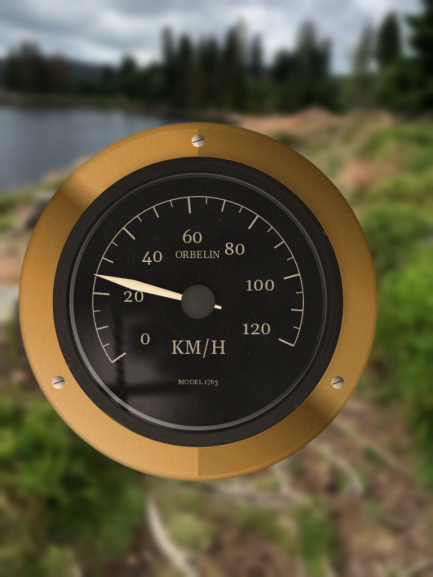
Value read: 25 km/h
